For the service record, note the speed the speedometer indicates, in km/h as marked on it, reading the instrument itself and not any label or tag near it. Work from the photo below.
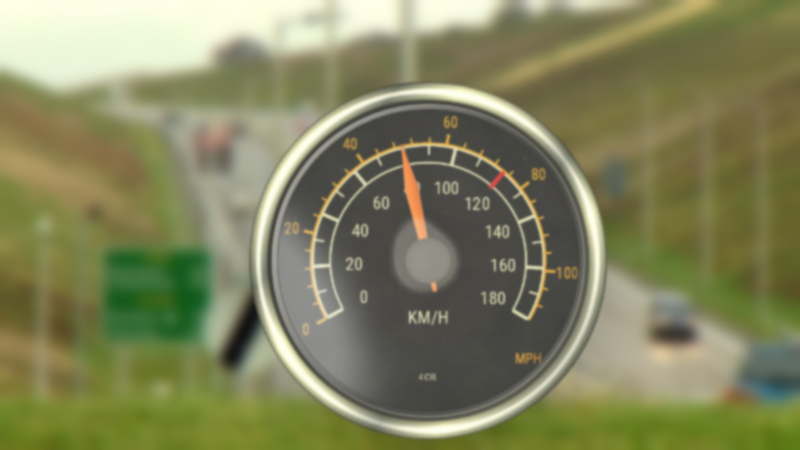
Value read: 80 km/h
